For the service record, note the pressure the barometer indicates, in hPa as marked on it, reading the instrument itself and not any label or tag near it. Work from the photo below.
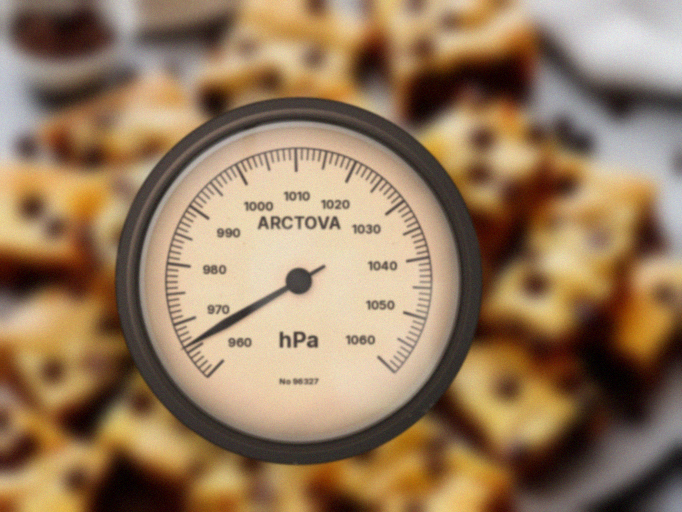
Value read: 966 hPa
